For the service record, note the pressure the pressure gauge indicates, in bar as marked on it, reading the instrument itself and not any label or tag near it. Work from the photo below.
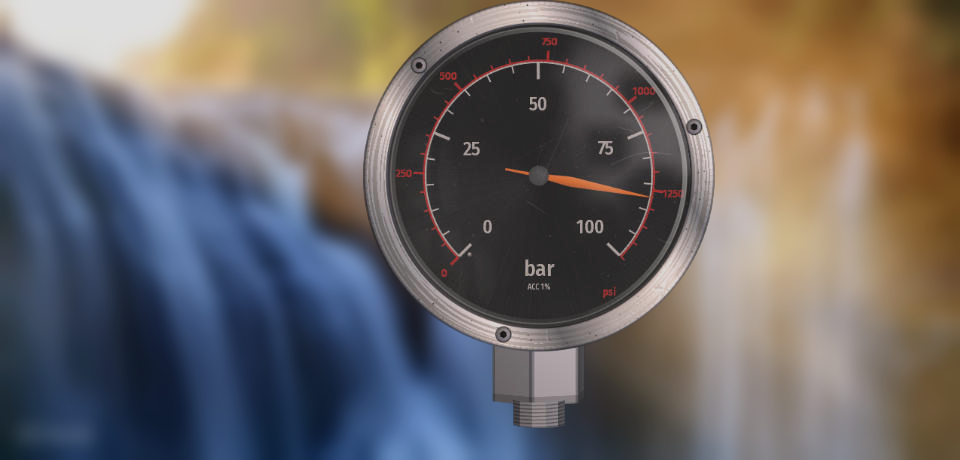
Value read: 87.5 bar
